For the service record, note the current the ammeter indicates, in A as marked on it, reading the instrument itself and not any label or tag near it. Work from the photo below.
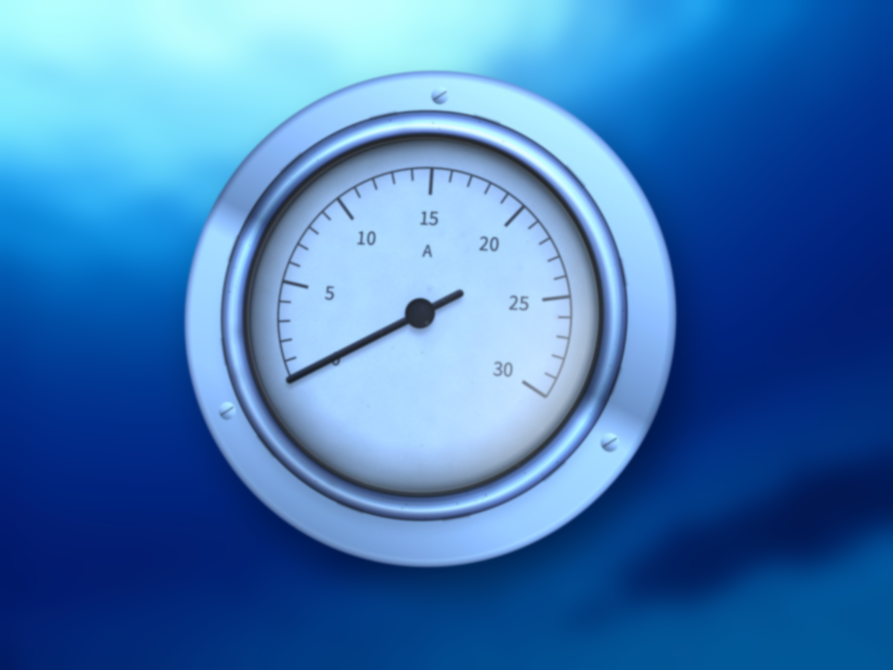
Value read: 0 A
